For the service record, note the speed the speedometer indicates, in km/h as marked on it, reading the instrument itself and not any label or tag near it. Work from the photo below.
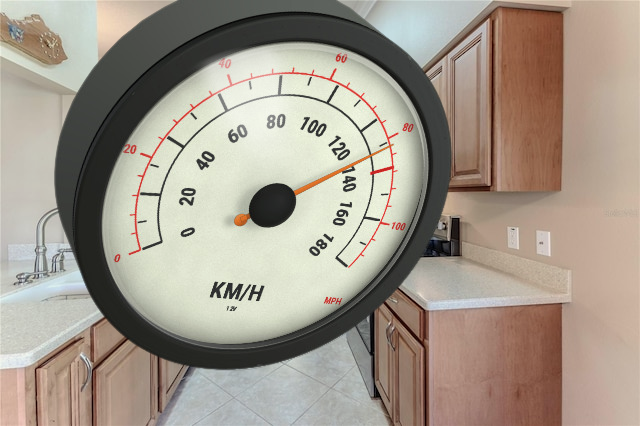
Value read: 130 km/h
